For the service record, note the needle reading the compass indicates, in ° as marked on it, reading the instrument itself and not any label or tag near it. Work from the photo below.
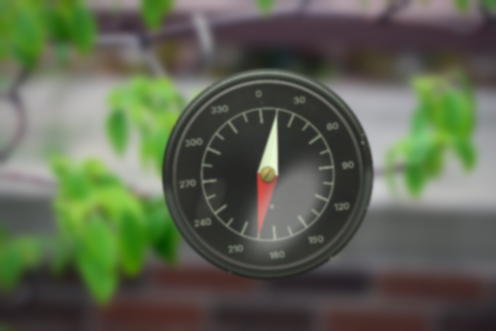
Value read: 195 °
